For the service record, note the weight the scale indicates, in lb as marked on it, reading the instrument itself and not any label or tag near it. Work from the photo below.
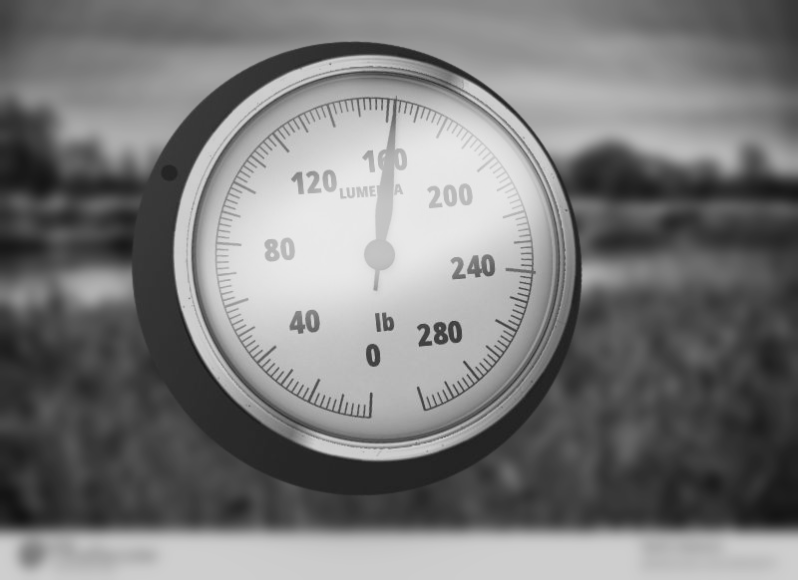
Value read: 162 lb
